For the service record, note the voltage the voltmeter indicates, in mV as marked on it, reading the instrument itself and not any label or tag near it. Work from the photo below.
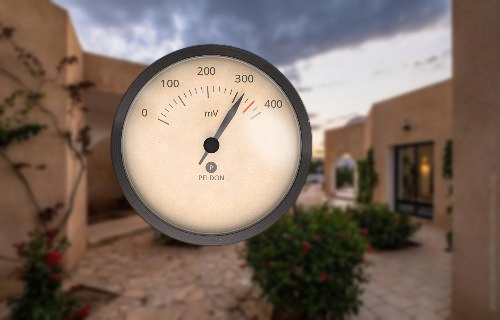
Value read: 320 mV
